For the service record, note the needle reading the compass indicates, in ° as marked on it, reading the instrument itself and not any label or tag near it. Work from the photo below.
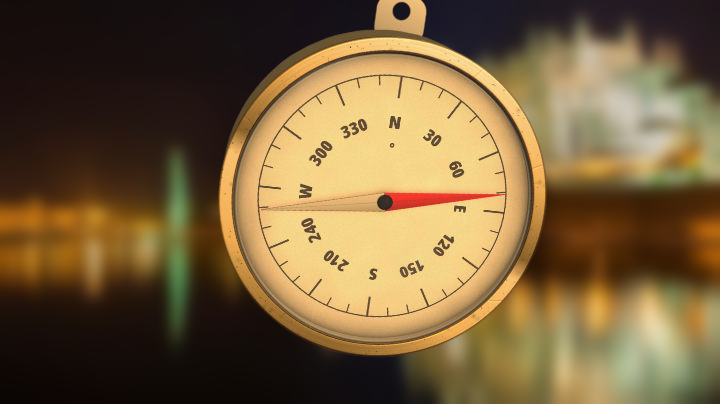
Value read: 80 °
